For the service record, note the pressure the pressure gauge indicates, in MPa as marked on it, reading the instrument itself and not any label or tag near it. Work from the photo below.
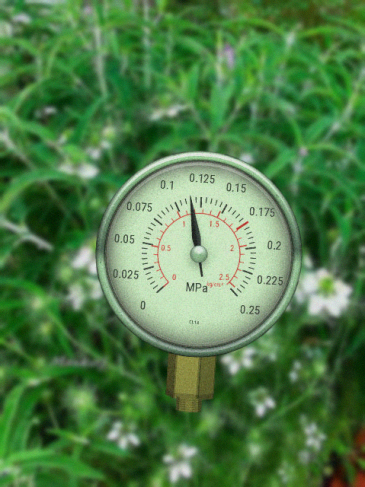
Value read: 0.115 MPa
